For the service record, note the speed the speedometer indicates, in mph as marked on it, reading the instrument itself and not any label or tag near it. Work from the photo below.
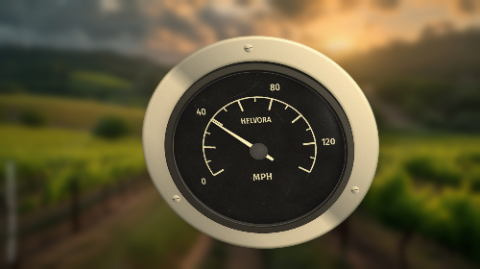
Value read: 40 mph
